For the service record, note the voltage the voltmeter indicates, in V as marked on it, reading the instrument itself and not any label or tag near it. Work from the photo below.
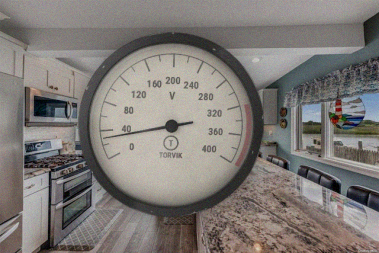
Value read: 30 V
